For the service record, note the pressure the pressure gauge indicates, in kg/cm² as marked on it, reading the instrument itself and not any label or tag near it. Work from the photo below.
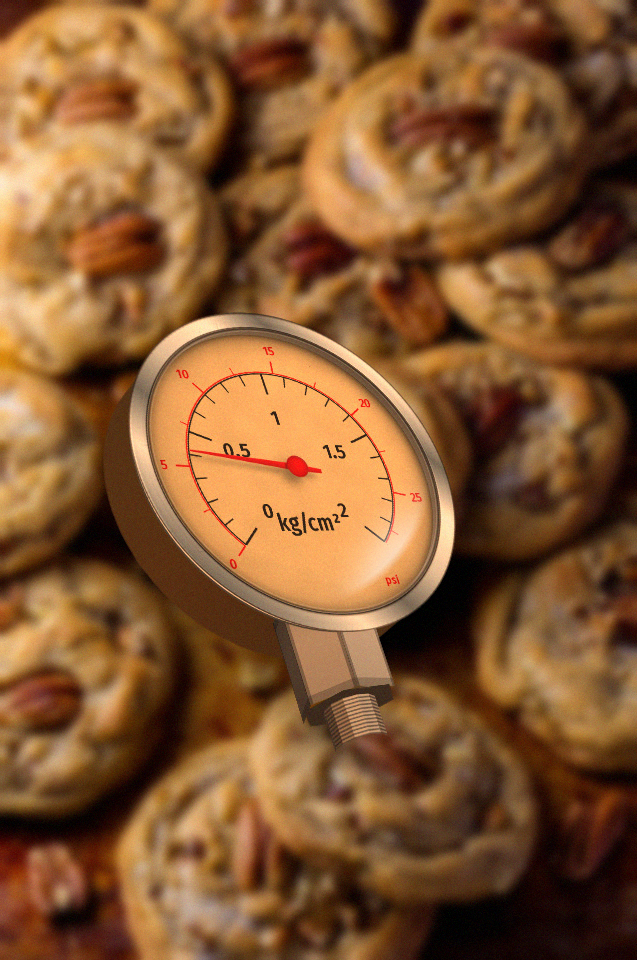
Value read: 0.4 kg/cm²
